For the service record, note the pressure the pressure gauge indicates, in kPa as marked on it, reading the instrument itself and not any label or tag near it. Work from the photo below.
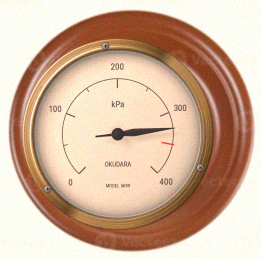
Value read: 325 kPa
